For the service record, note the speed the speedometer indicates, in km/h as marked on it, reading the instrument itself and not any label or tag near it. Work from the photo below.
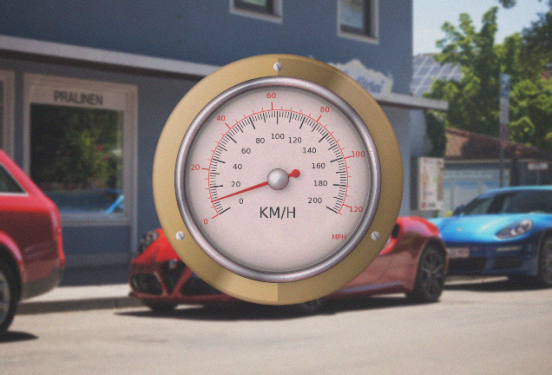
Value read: 10 km/h
